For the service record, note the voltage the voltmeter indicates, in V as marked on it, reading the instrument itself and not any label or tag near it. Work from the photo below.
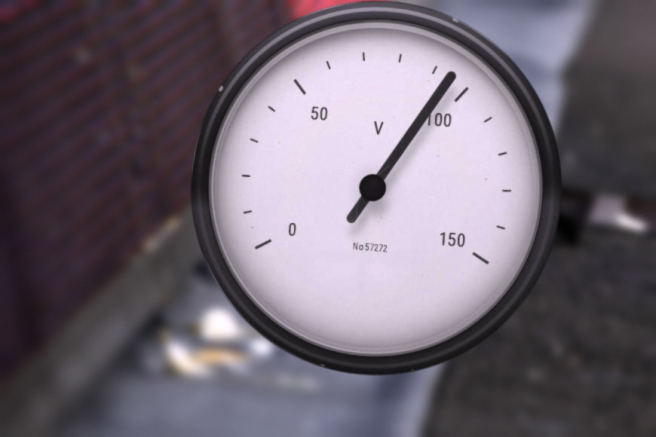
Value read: 95 V
